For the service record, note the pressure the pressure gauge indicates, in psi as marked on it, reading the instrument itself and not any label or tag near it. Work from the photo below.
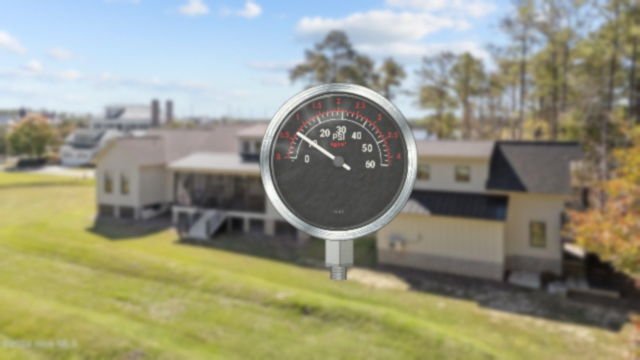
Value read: 10 psi
